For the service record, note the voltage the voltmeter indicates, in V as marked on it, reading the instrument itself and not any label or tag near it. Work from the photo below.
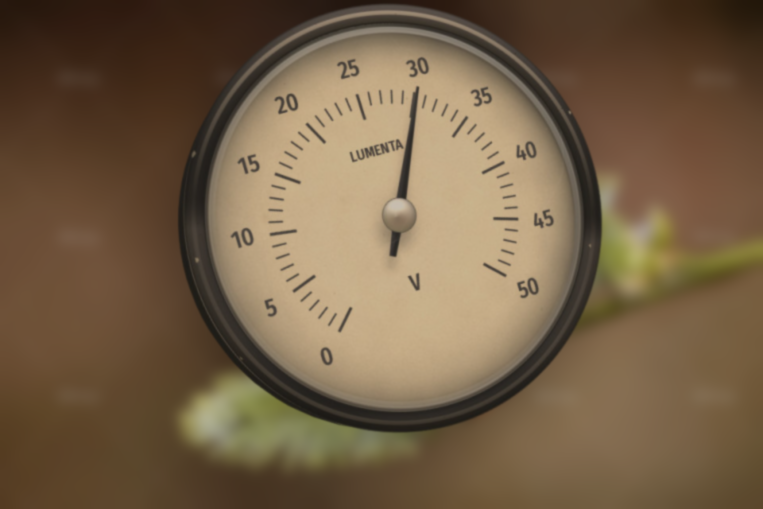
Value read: 30 V
